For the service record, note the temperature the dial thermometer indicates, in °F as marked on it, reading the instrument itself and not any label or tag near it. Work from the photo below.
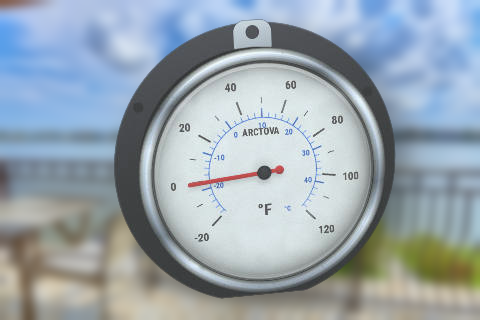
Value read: 0 °F
